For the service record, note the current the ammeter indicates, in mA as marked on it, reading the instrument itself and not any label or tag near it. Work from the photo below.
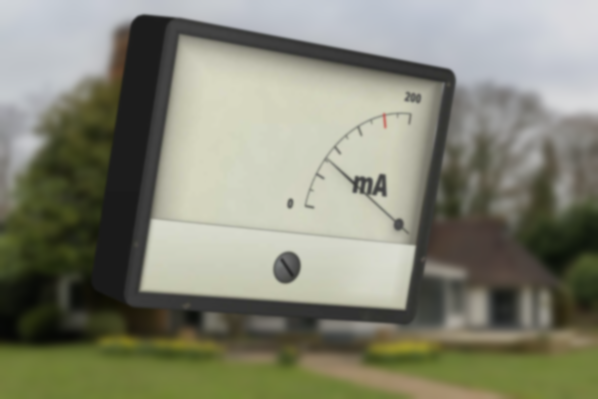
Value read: 60 mA
